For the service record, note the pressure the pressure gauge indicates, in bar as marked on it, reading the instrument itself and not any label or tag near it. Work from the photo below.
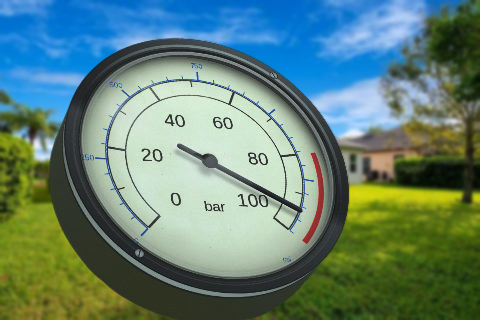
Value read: 95 bar
